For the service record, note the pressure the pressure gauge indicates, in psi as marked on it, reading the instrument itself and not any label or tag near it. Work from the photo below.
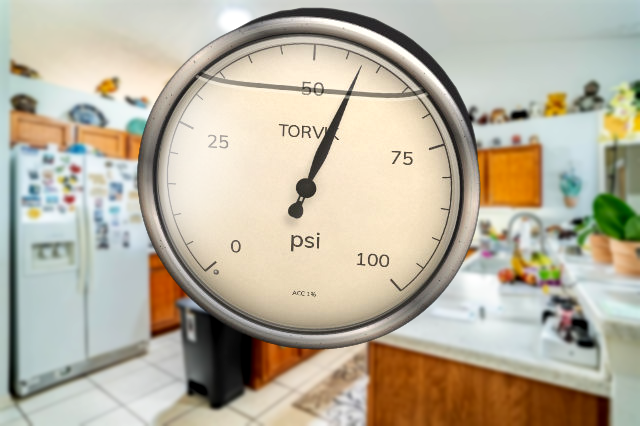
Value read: 57.5 psi
